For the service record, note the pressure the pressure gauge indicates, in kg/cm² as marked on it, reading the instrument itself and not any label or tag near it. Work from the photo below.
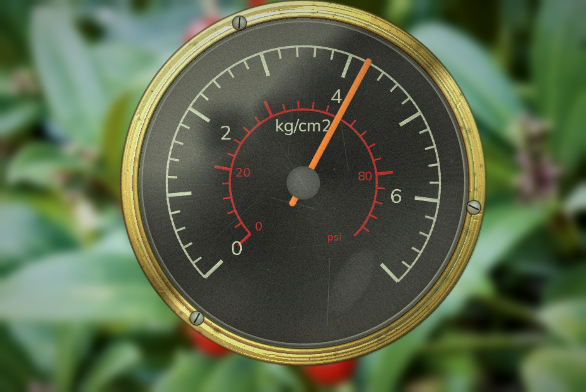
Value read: 4.2 kg/cm²
